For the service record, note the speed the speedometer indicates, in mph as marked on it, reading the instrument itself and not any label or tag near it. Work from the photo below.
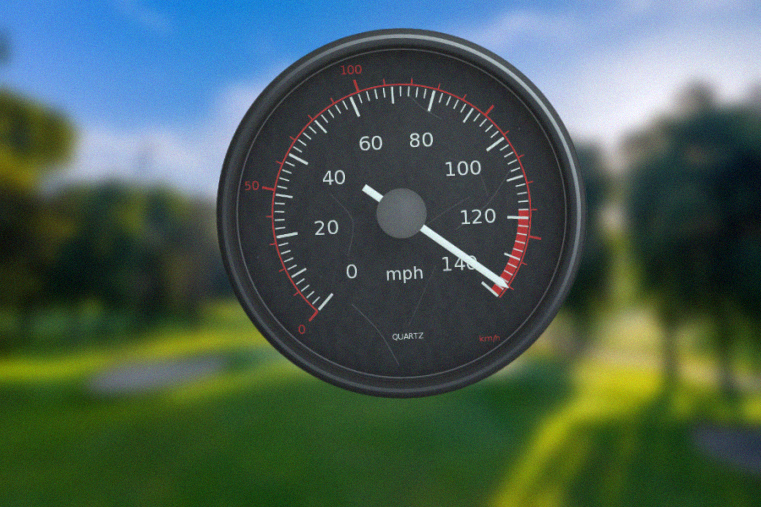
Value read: 137 mph
